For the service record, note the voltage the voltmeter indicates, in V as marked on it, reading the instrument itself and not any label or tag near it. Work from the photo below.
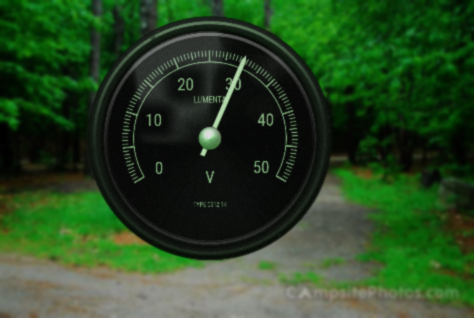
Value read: 30 V
